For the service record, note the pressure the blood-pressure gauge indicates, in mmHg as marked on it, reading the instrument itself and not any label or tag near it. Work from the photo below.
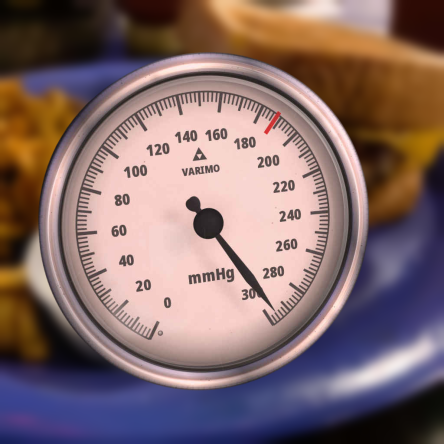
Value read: 296 mmHg
